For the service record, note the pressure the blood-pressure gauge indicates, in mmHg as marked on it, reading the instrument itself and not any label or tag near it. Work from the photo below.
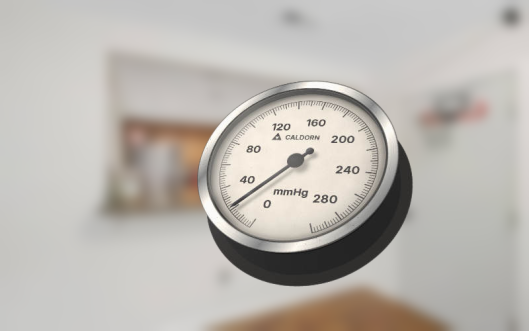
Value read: 20 mmHg
